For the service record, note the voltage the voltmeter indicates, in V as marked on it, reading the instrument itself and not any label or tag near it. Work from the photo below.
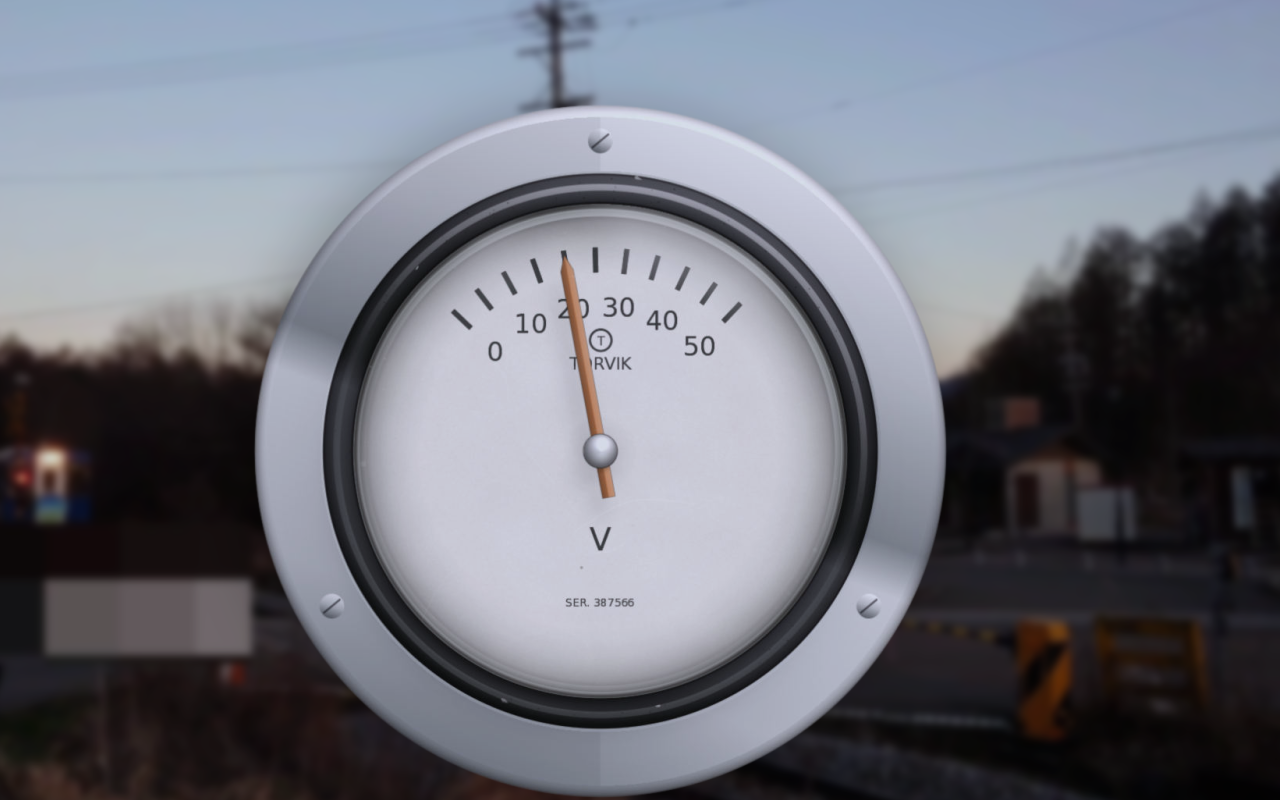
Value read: 20 V
